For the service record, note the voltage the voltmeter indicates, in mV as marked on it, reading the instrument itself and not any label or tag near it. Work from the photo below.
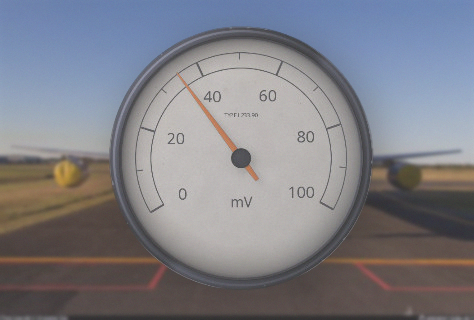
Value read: 35 mV
